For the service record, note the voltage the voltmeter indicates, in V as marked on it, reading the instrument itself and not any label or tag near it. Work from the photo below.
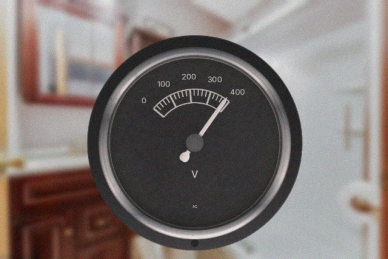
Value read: 380 V
